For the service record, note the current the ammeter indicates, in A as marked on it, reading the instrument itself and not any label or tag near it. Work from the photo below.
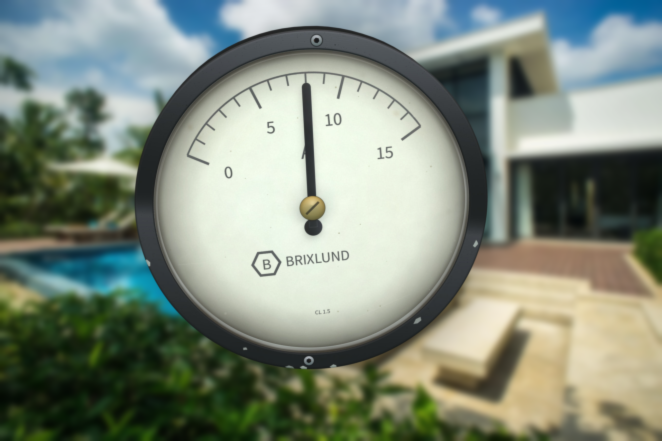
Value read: 8 A
